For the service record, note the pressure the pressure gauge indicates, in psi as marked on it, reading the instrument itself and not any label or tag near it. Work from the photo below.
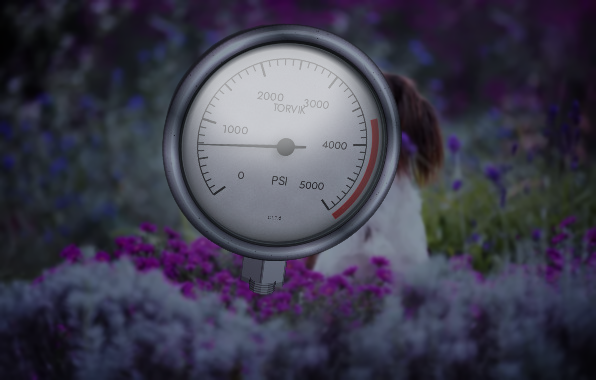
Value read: 700 psi
